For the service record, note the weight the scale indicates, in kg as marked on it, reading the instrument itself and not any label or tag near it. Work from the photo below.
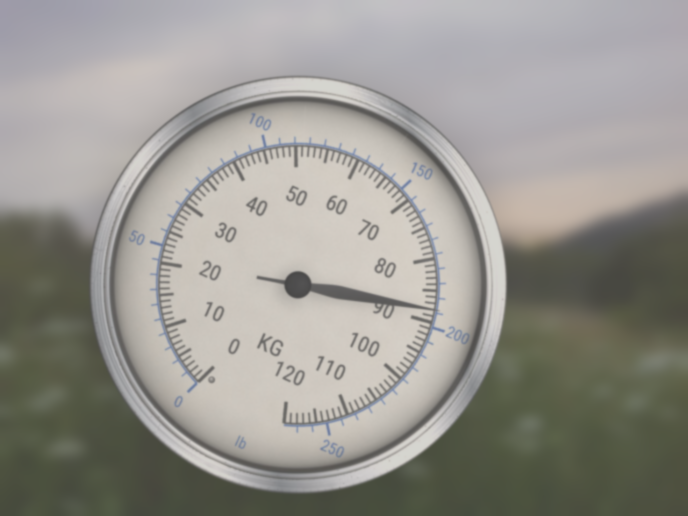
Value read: 88 kg
